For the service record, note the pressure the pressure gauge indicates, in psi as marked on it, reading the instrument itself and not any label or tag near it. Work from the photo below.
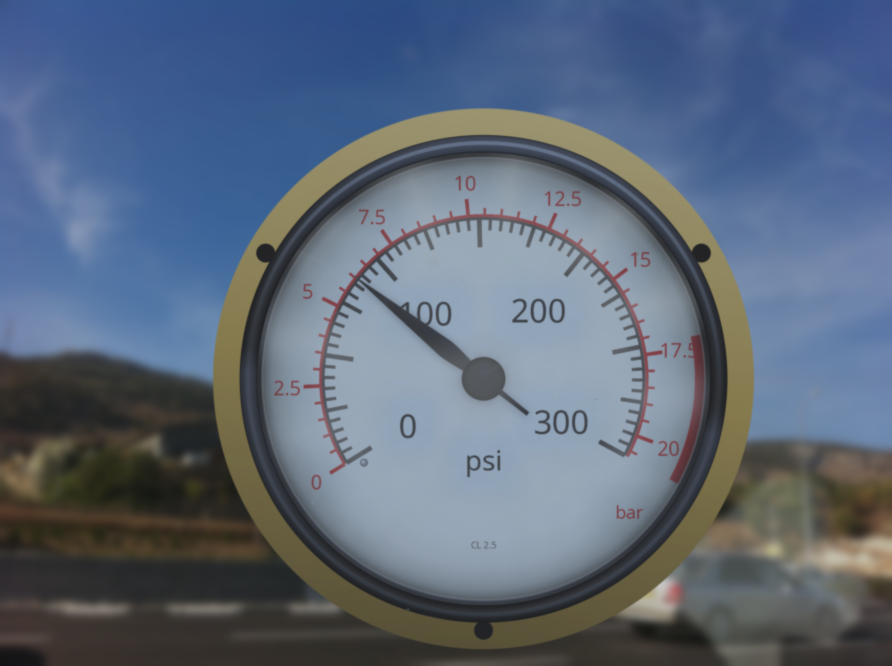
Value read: 87.5 psi
